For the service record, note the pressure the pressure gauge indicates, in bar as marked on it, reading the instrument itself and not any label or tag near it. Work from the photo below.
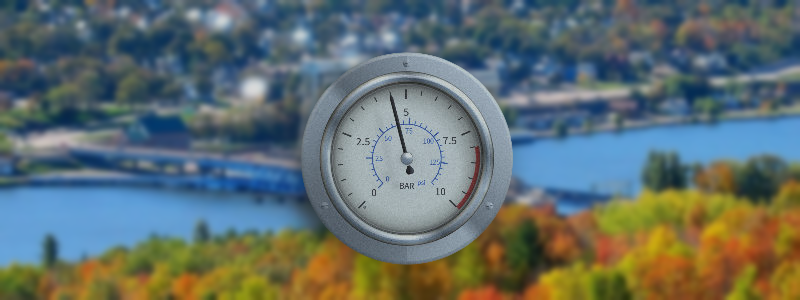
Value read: 4.5 bar
